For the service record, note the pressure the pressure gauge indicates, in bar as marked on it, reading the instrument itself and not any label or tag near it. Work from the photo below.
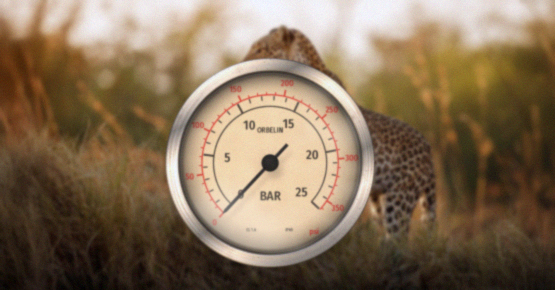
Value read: 0 bar
